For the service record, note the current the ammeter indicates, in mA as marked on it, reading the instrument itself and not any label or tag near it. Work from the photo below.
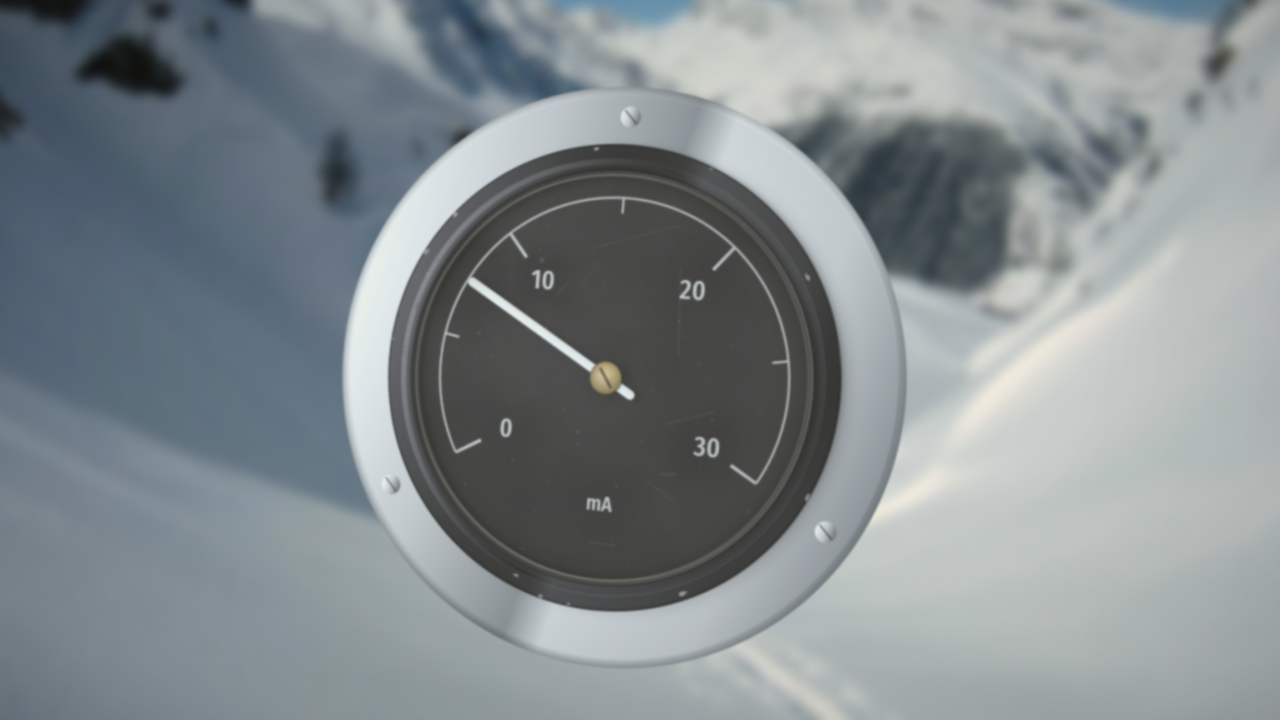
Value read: 7.5 mA
